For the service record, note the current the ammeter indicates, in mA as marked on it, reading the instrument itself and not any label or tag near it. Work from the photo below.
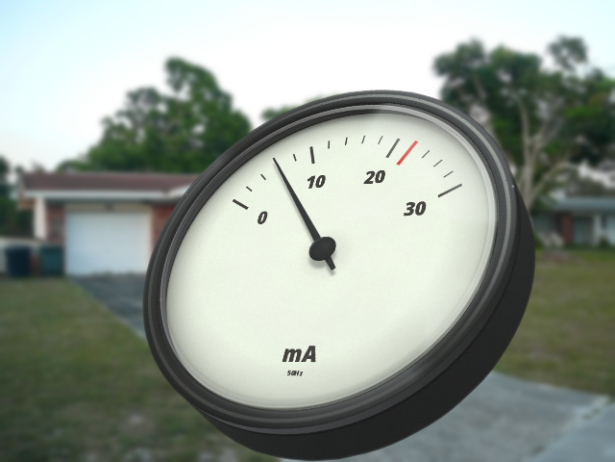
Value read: 6 mA
